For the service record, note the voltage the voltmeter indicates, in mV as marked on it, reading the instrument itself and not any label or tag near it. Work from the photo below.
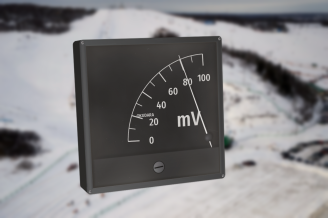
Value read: 80 mV
